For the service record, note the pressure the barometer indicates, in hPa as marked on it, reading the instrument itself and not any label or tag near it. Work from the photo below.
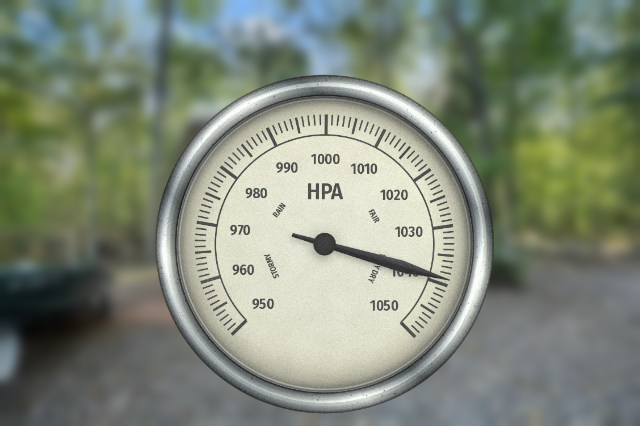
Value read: 1039 hPa
